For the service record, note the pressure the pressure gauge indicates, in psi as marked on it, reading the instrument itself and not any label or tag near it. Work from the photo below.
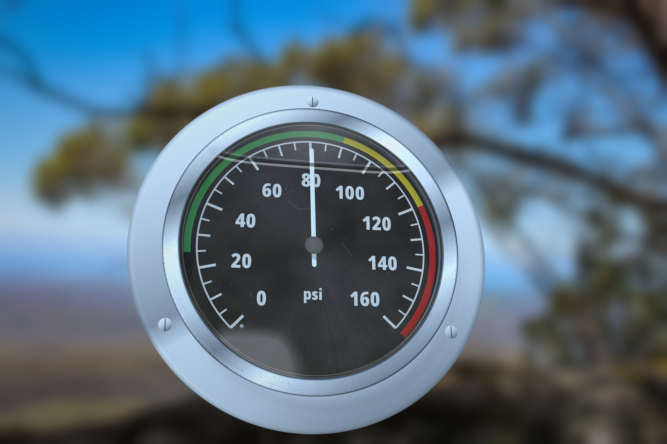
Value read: 80 psi
